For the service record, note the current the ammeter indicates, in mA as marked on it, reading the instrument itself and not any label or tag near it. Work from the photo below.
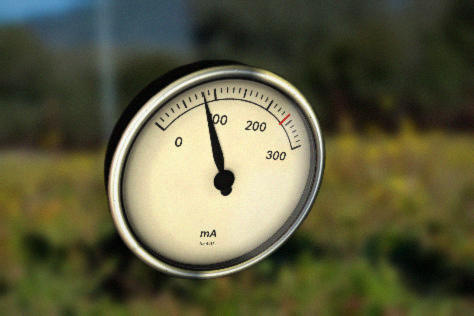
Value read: 80 mA
